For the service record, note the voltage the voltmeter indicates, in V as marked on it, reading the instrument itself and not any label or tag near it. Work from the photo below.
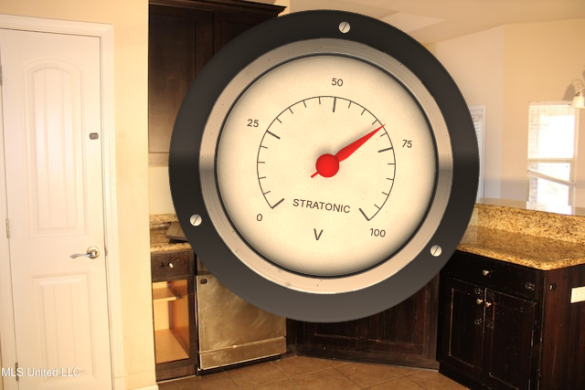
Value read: 67.5 V
